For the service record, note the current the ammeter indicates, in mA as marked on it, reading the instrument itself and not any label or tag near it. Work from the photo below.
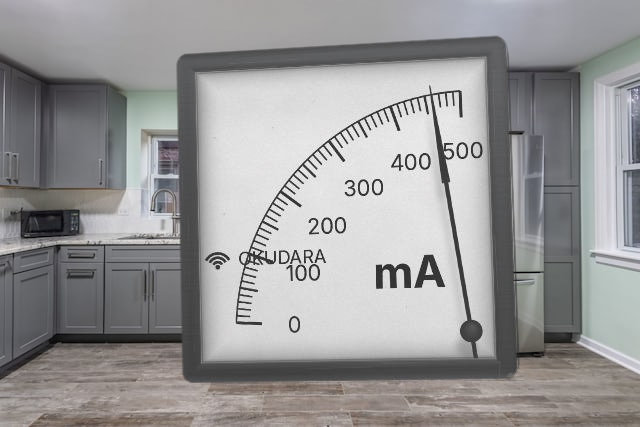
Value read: 460 mA
